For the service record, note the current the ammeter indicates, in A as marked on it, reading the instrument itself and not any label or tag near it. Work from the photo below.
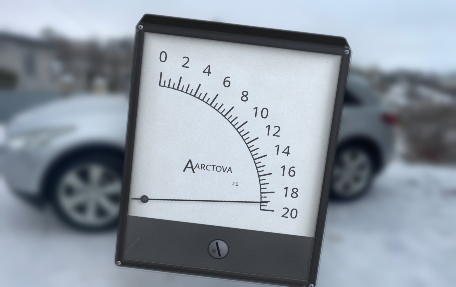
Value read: 19 A
